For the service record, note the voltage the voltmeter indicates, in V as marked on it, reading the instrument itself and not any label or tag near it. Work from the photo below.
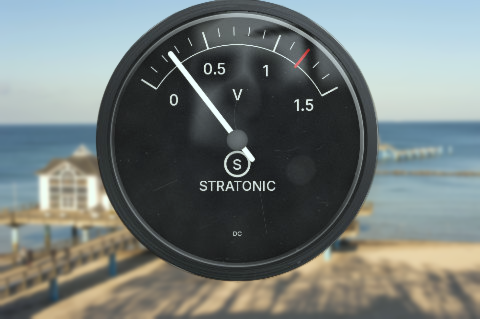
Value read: 0.25 V
